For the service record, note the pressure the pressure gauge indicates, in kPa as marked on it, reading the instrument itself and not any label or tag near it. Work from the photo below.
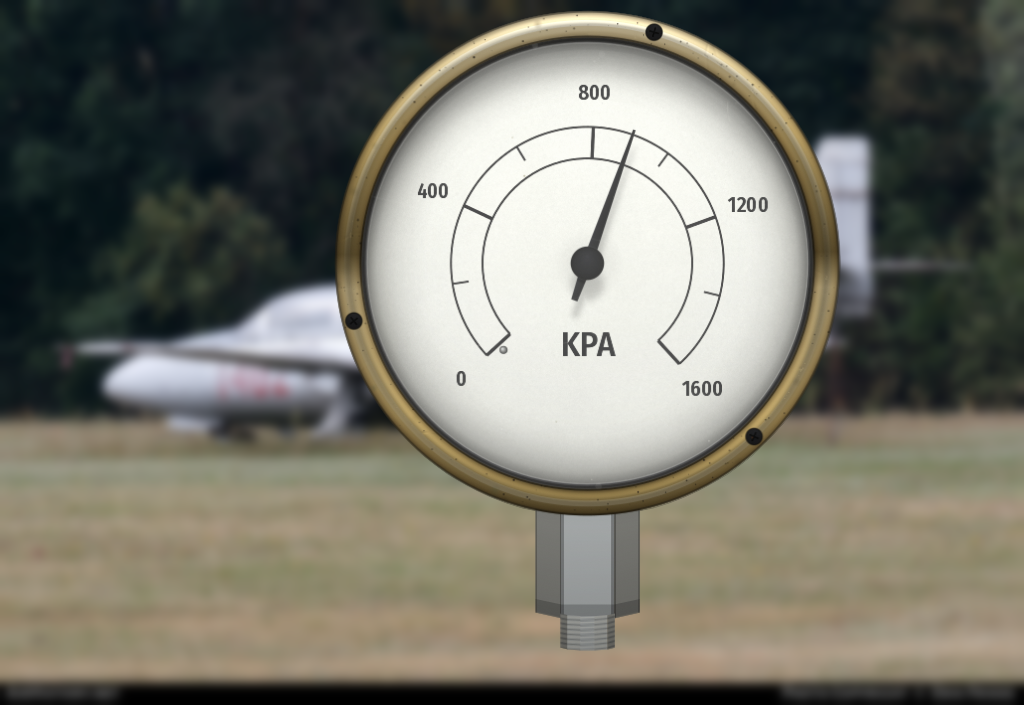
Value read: 900 kPa
